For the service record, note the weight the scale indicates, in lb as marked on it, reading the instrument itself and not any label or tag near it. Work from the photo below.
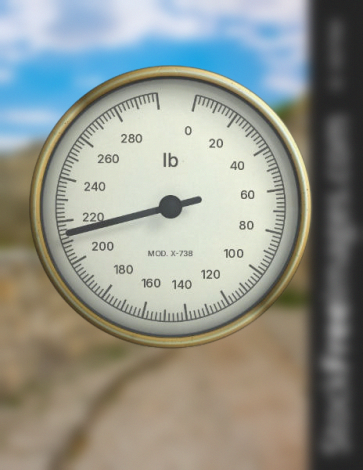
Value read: 214 lb
